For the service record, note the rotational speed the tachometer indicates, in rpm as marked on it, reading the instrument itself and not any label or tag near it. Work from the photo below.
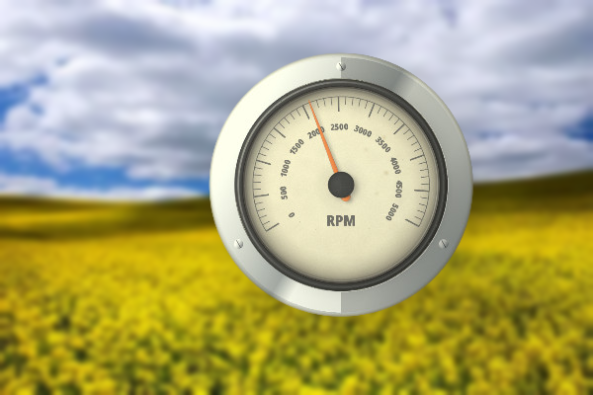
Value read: 2100 rpm
